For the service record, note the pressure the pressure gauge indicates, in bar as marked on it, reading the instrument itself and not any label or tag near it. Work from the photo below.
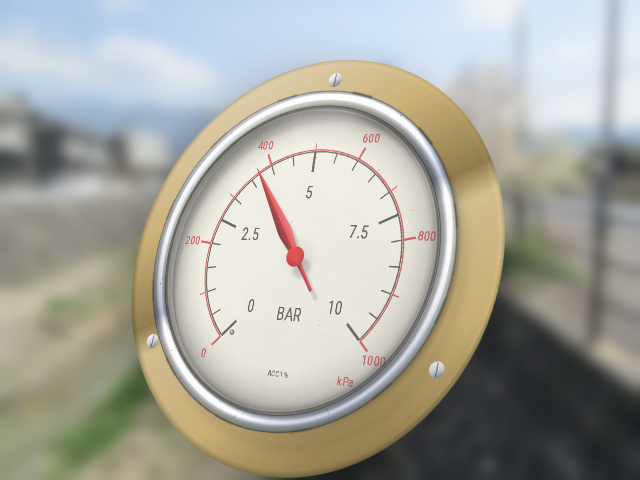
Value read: 3.75 bar
